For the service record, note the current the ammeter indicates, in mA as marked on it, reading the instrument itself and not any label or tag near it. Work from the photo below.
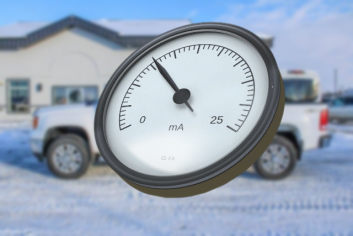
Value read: 8 mA
